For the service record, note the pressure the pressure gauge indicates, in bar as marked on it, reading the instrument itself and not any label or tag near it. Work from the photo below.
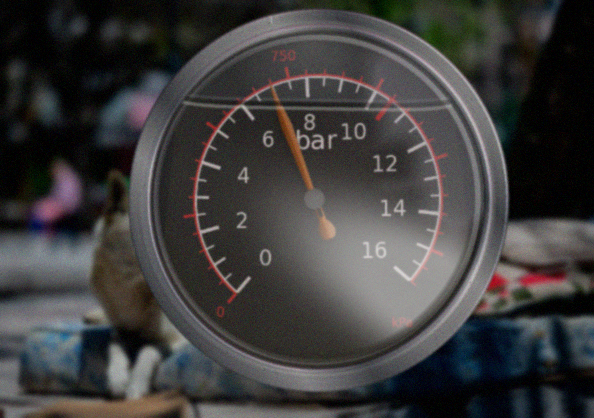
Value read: 7 bar
